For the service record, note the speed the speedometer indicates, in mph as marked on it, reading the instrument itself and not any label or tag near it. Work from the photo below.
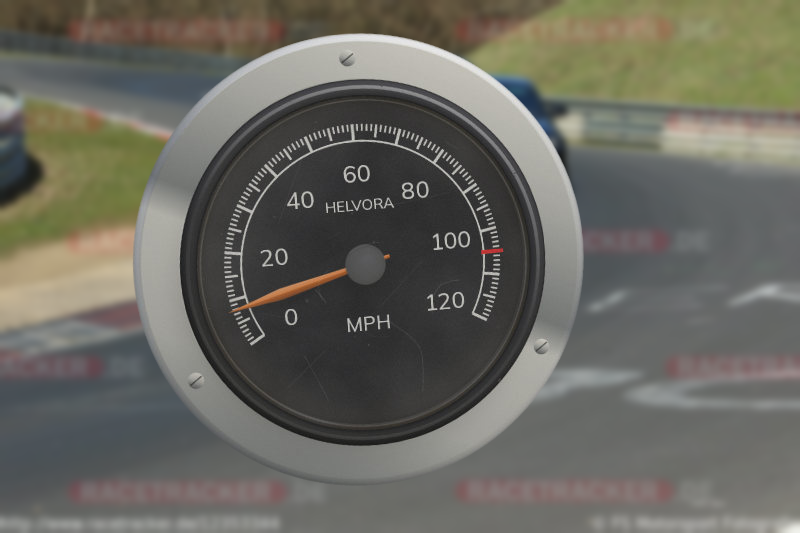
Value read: 8 mph
